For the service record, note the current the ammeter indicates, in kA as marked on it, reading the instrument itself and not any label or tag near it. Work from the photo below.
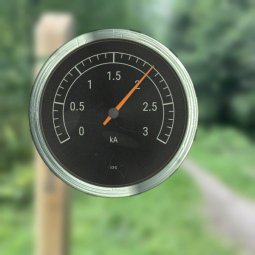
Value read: 2 kA
